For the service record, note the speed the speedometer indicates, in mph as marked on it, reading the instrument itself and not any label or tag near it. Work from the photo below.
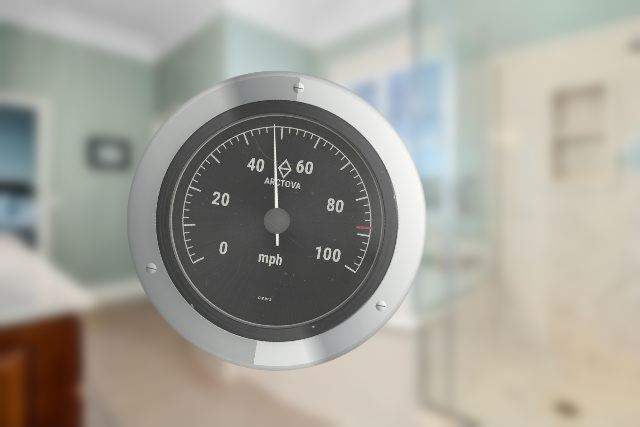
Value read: 48 mph
